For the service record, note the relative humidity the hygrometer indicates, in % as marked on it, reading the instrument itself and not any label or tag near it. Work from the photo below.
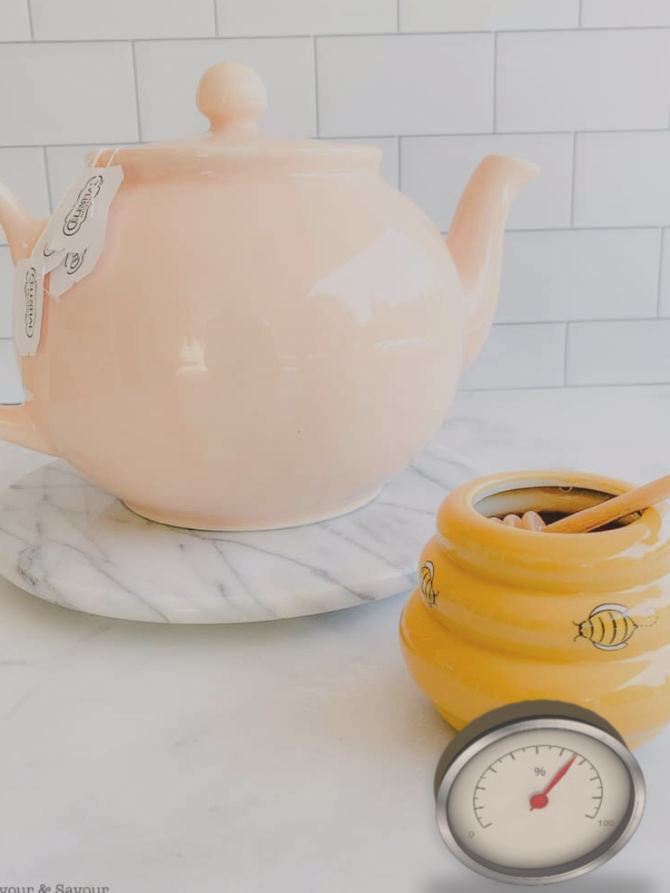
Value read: 65 %
